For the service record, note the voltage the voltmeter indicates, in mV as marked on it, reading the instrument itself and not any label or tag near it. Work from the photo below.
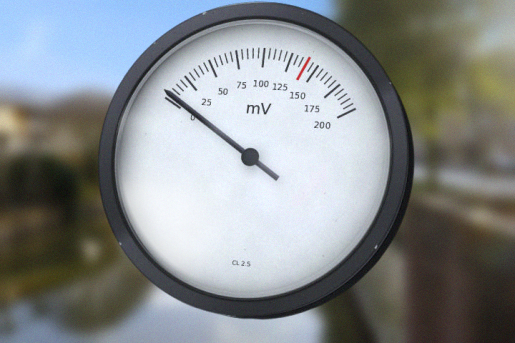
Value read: 5 mV
